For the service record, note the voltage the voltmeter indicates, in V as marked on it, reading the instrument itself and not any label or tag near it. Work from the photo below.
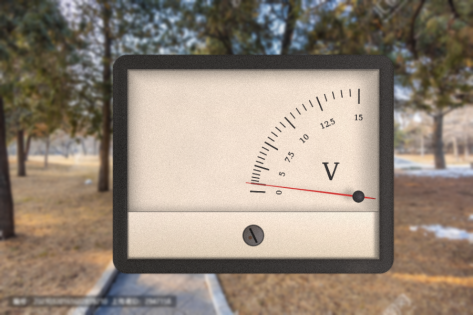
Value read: 2.5 V
